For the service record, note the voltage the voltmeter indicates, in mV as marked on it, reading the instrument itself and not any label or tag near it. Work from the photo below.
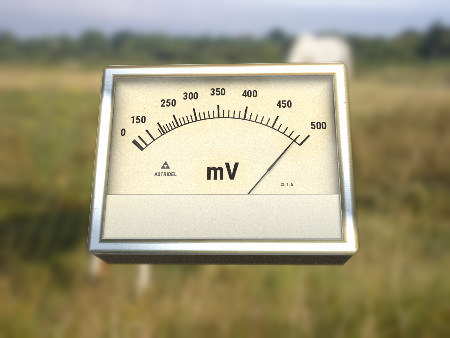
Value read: 490 mV
